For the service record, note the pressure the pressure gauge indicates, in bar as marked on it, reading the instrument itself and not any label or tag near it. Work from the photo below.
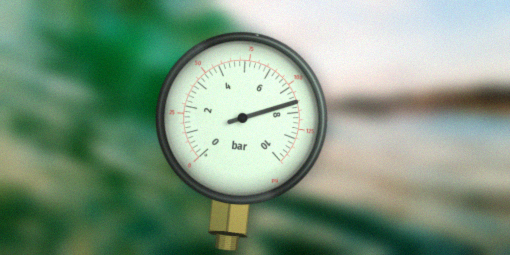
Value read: 7.6 bar
